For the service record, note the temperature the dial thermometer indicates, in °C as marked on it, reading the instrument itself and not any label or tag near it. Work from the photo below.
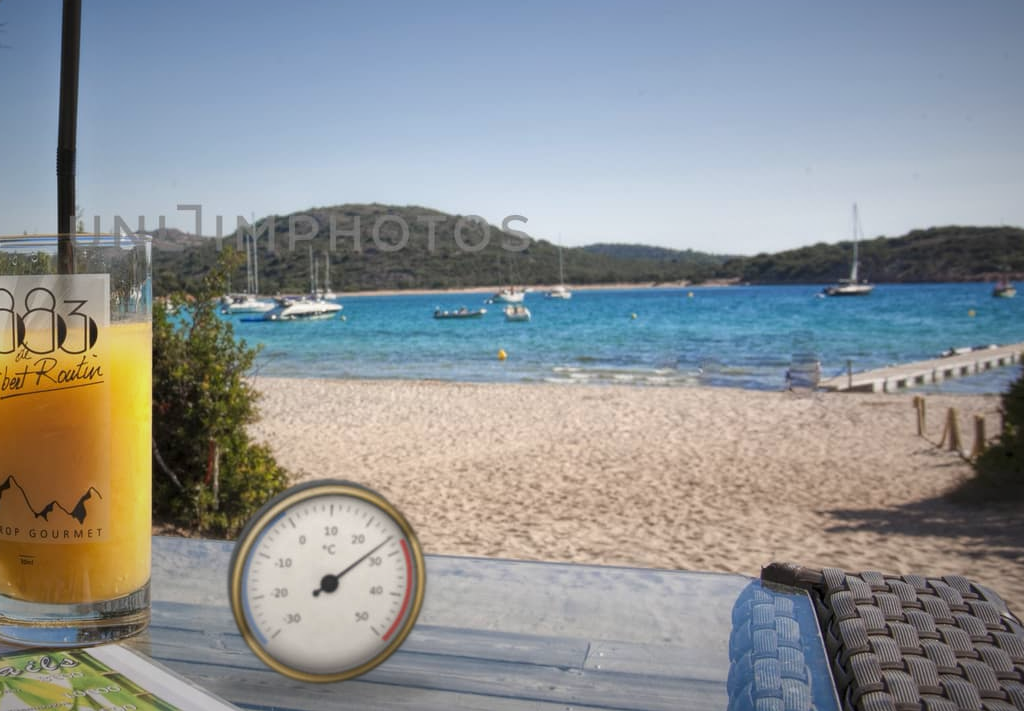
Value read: 26 °C
